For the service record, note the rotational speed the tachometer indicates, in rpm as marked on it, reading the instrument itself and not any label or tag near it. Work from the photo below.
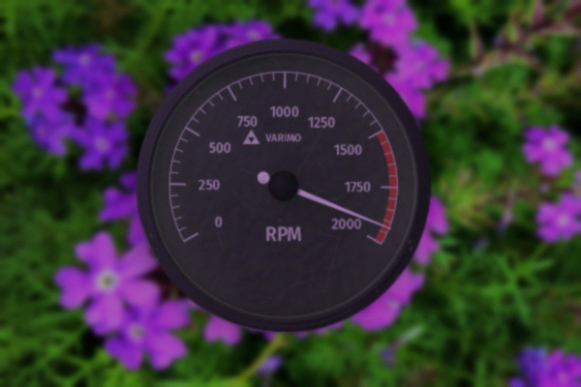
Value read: 1925 rpm
